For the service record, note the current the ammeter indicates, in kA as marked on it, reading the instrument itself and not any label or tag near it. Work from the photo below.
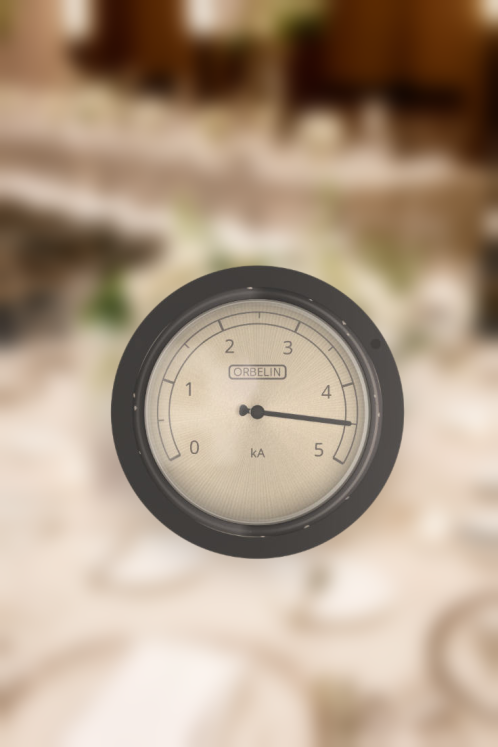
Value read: 4.5 kA
